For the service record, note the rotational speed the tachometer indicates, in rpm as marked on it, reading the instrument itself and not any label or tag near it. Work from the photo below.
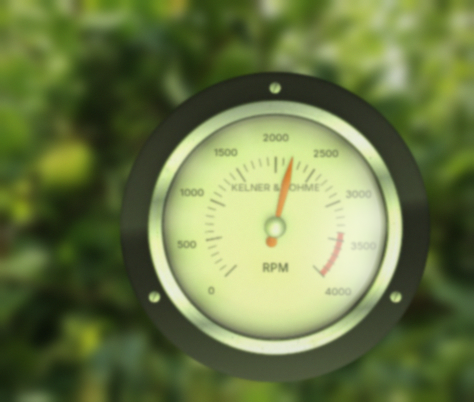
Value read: 2200 rpm
